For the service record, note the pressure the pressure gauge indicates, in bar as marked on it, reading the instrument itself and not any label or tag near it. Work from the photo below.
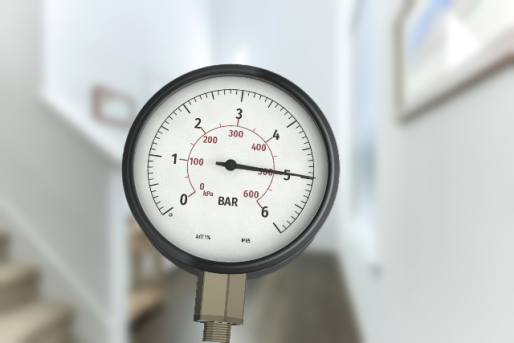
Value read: 5 bar
